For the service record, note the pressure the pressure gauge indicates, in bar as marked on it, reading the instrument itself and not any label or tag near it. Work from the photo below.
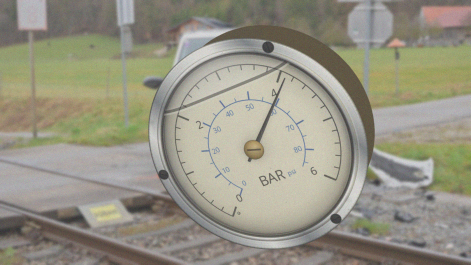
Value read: 4.1 bar
